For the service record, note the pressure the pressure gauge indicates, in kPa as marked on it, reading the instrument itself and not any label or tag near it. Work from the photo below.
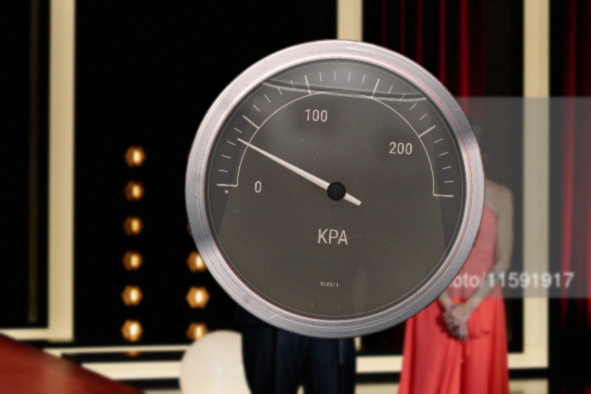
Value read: 35 kPa
